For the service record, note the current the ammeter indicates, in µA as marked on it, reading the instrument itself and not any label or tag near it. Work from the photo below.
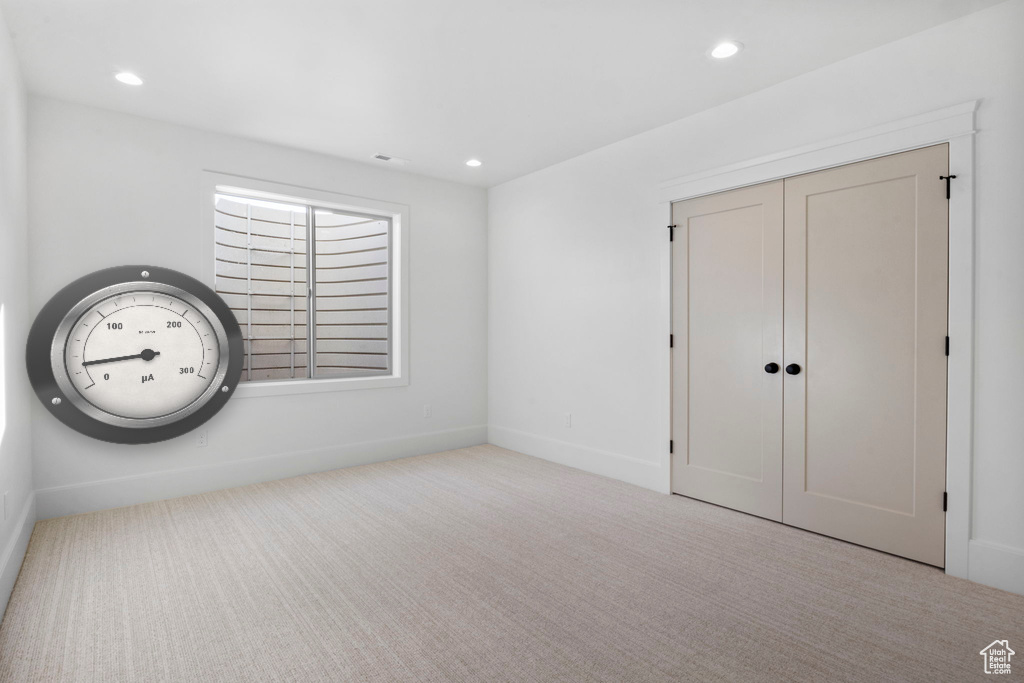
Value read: 30 µA
